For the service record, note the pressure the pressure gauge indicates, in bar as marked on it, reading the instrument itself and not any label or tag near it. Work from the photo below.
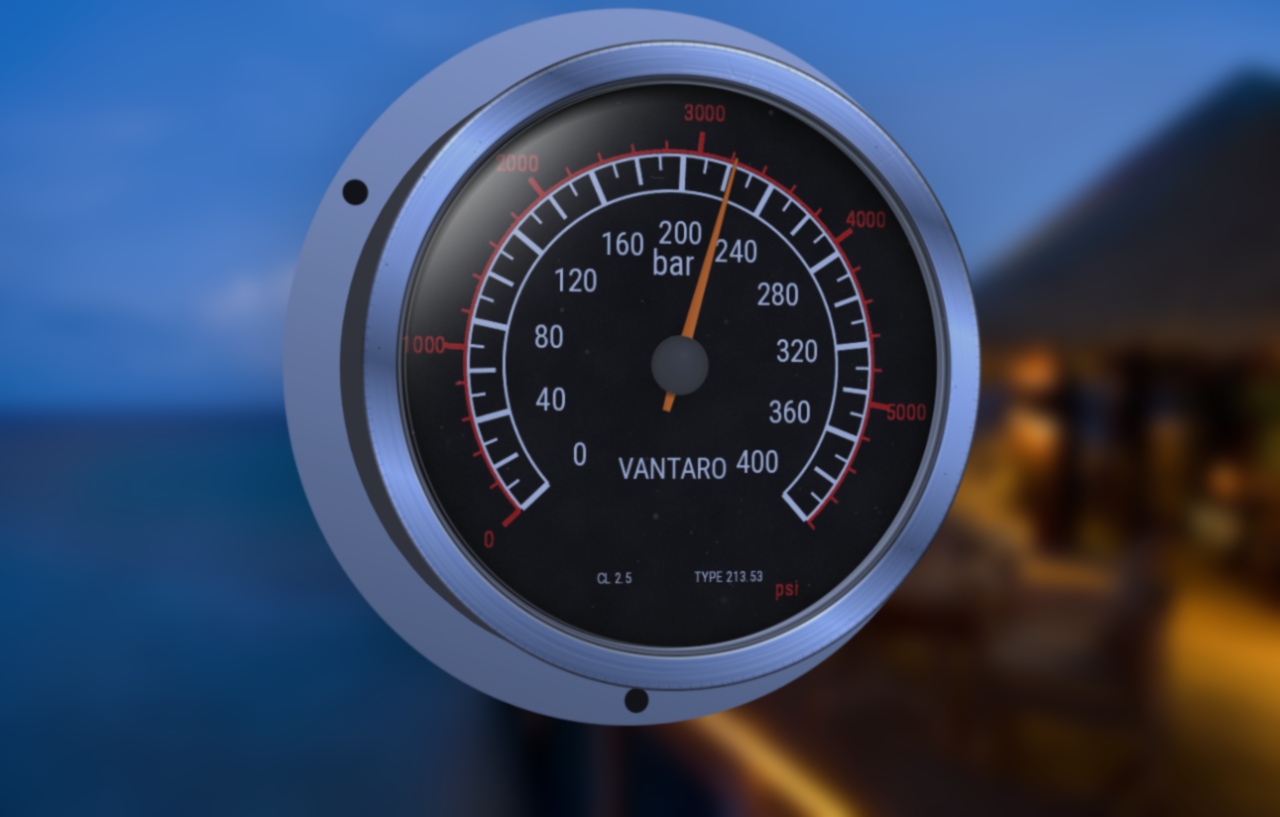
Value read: 220 bar
